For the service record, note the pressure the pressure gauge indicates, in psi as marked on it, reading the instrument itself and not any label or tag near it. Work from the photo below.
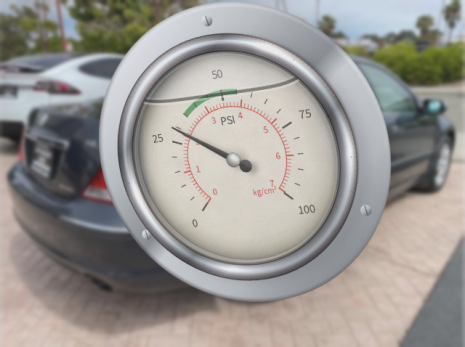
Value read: 30 psi
